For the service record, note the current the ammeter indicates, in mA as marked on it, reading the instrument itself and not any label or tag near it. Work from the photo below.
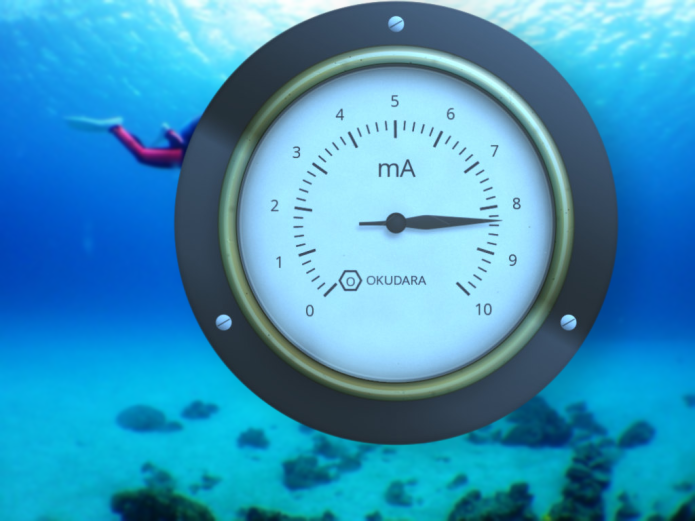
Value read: 8.3 mA
